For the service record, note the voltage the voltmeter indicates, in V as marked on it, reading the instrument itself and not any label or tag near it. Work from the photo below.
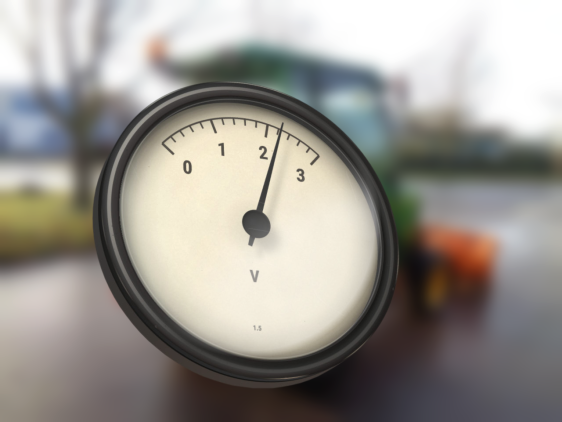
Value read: 2.2 V
